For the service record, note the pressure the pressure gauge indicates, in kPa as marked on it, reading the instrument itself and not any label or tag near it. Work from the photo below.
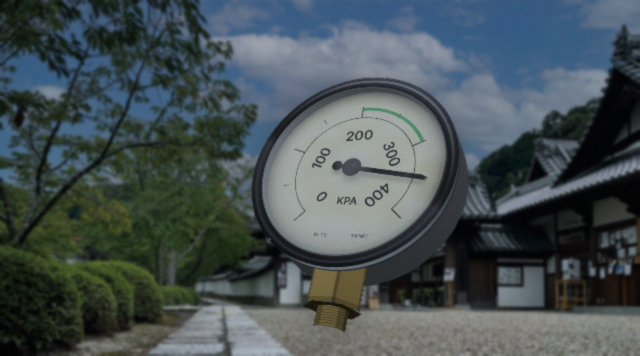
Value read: 350 kPa
